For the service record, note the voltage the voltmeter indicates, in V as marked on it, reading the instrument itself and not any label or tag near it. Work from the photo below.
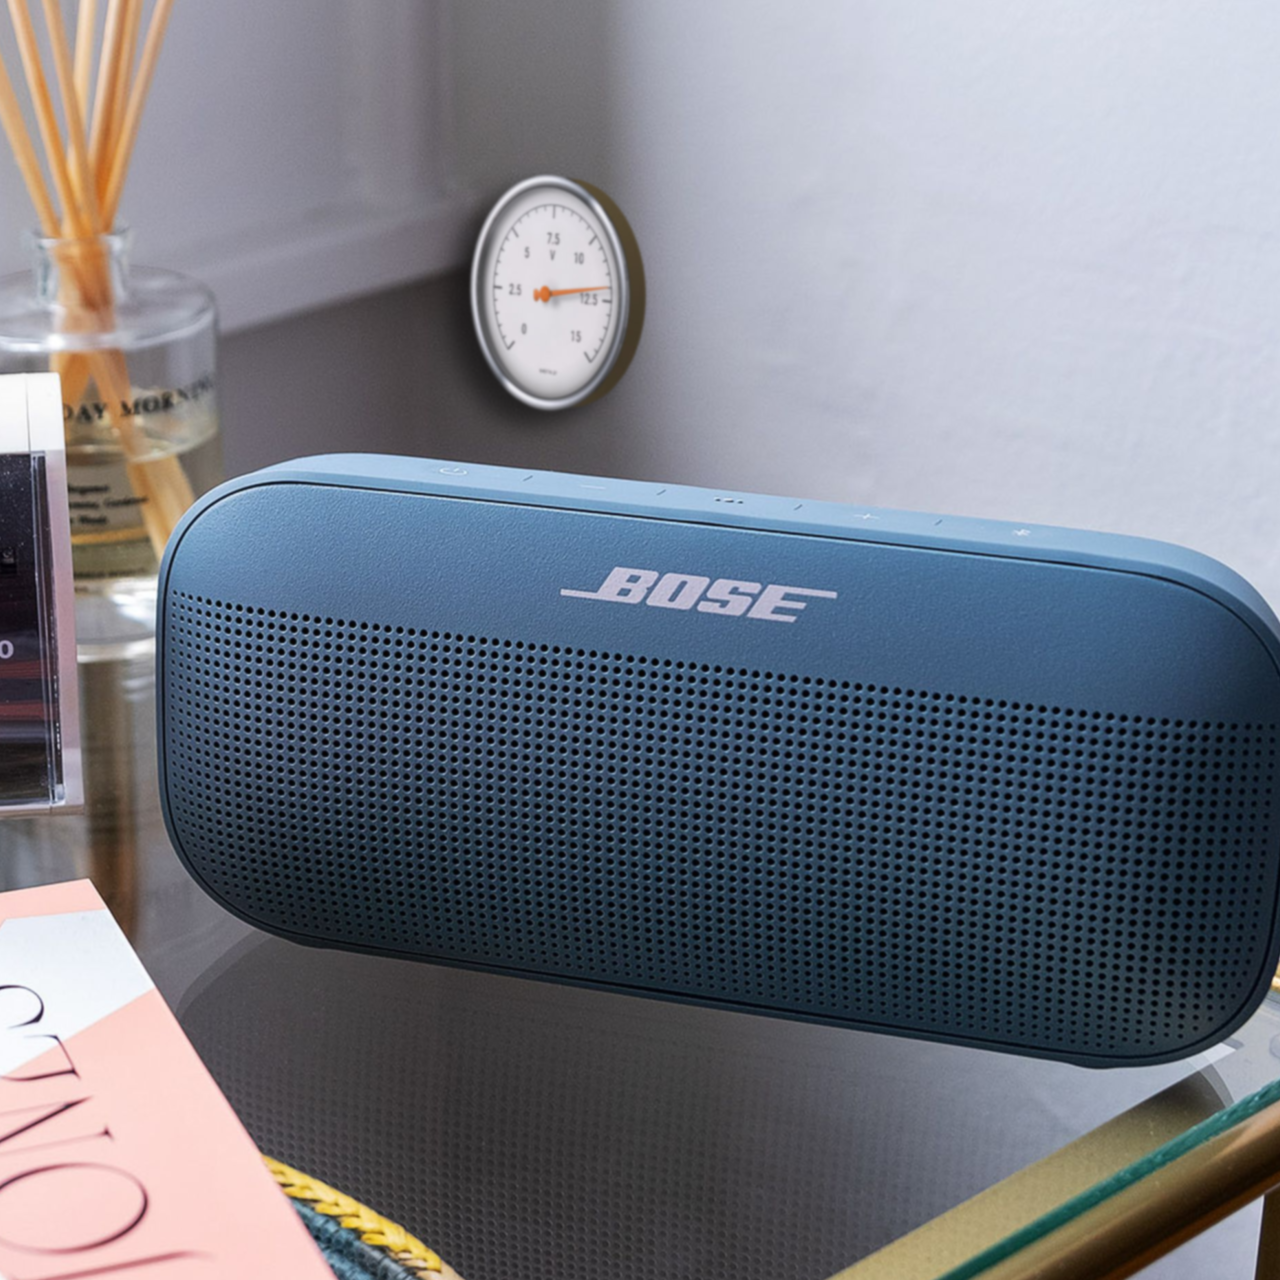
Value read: 12 V
